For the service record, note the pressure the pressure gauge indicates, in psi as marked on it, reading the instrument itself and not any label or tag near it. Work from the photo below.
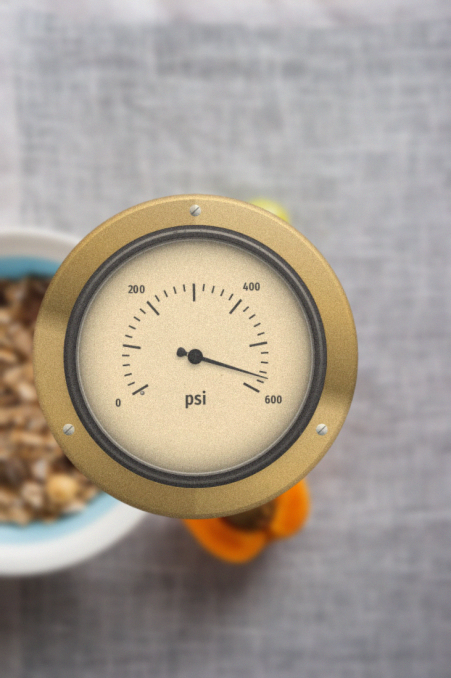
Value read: 570 psi
